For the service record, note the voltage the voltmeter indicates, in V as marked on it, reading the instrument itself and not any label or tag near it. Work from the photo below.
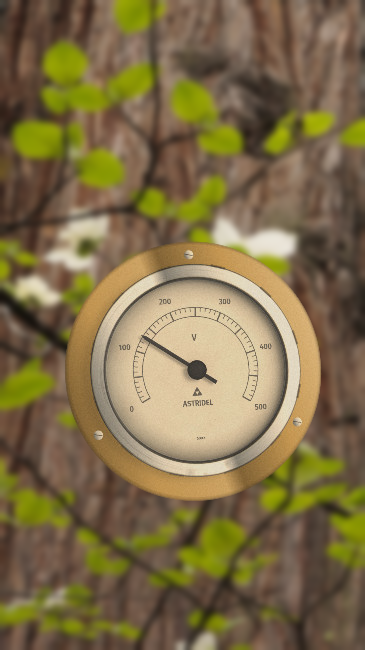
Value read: 130 V
